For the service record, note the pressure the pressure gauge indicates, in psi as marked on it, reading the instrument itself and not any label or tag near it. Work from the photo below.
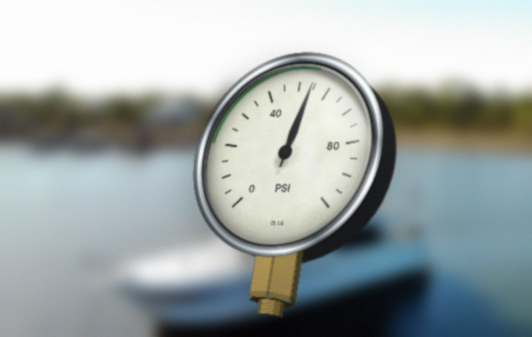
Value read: 55 psi
